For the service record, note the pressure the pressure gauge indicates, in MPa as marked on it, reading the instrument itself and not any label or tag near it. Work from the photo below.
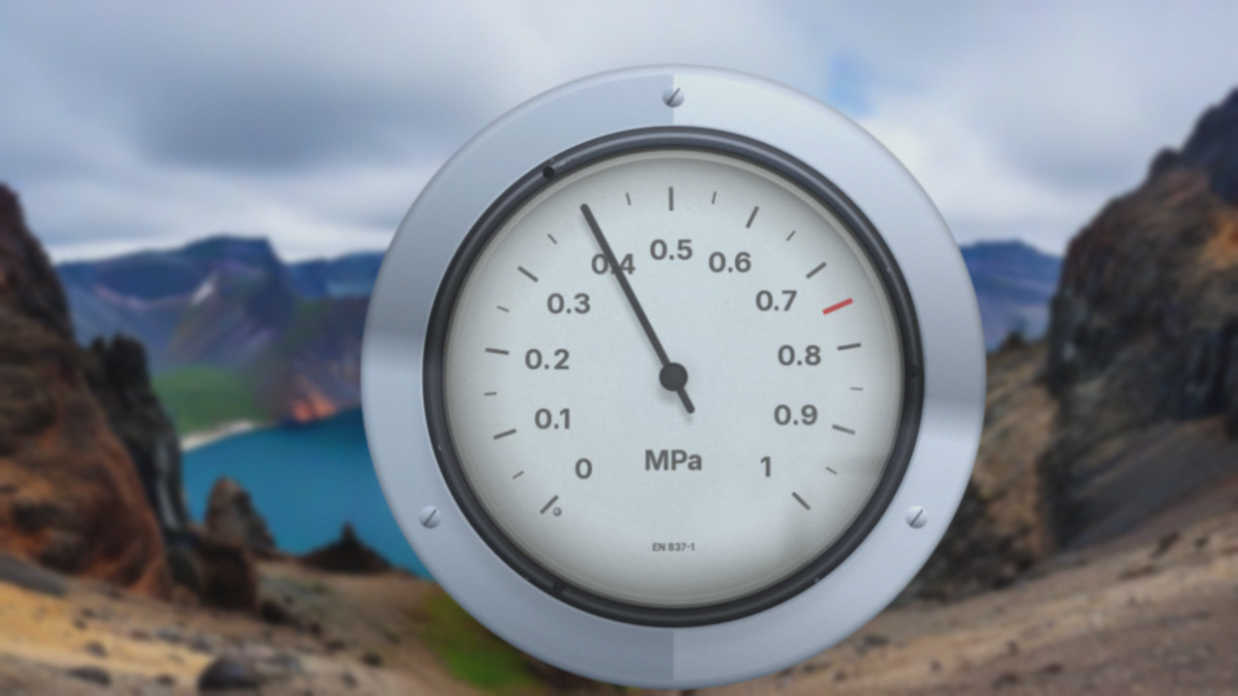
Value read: 0.4 MPa
